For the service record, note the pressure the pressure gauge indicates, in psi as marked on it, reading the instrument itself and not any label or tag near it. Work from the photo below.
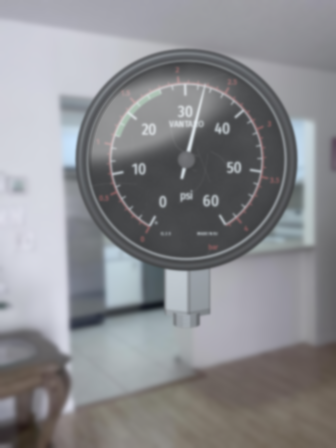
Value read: 33 psi
